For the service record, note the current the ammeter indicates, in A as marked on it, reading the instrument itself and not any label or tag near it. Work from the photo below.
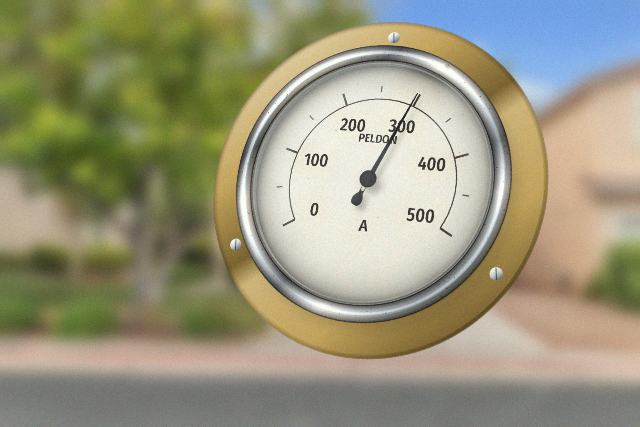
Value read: 300 A
